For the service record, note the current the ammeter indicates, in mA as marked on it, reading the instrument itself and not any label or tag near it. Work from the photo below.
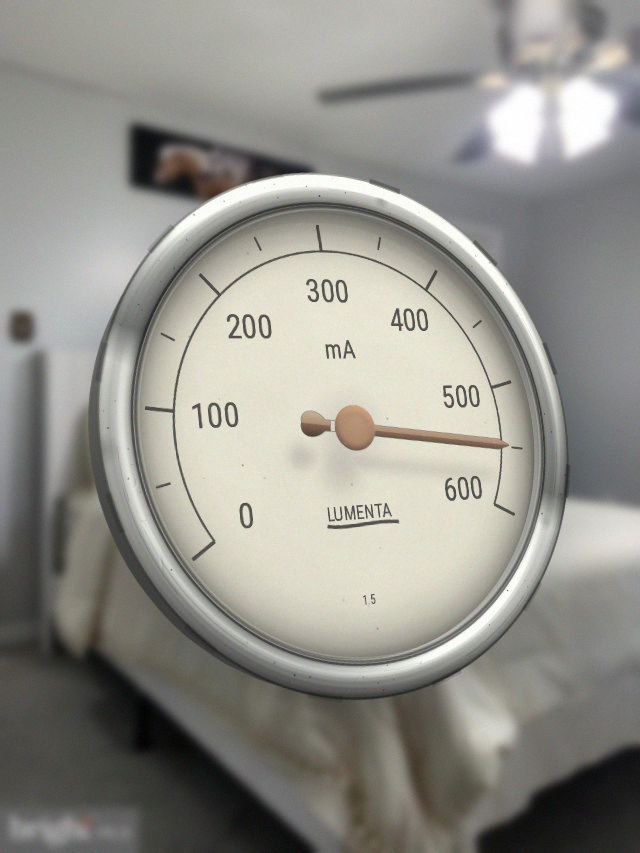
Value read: 550 mA
